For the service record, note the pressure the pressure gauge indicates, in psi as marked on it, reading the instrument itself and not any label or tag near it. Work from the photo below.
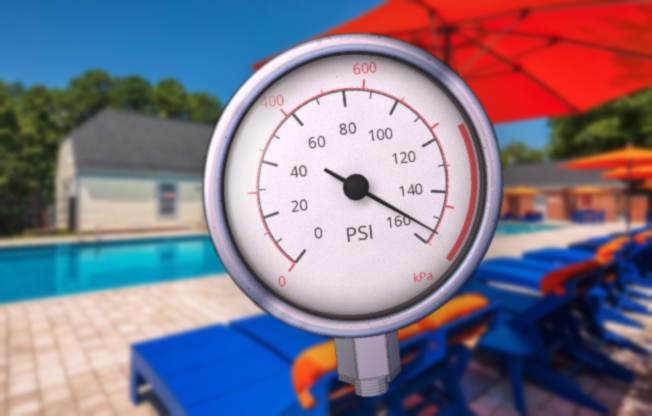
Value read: 155 psi
